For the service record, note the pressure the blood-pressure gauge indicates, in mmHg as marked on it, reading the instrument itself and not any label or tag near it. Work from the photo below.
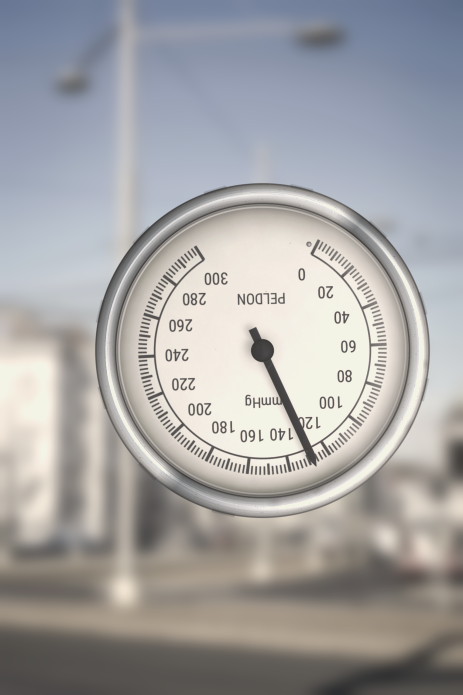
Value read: 128 mmHg
